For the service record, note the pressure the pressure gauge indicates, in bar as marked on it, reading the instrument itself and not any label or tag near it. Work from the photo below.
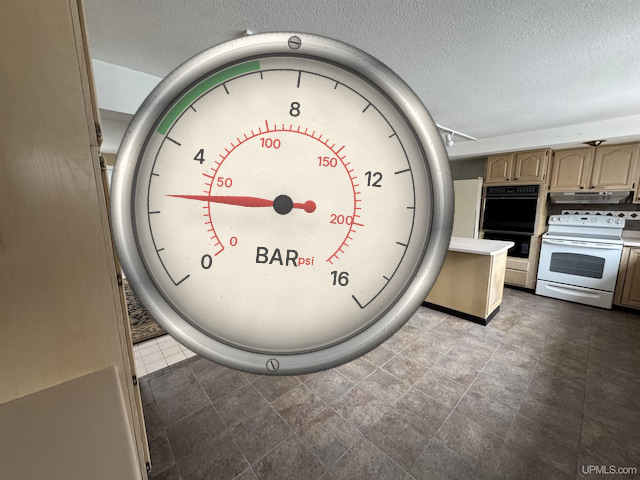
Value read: 2.5 bar
